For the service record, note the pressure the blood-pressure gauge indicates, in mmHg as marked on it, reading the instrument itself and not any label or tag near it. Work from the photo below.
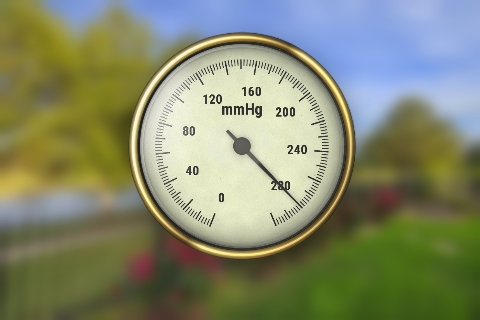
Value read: 280 mmHg
